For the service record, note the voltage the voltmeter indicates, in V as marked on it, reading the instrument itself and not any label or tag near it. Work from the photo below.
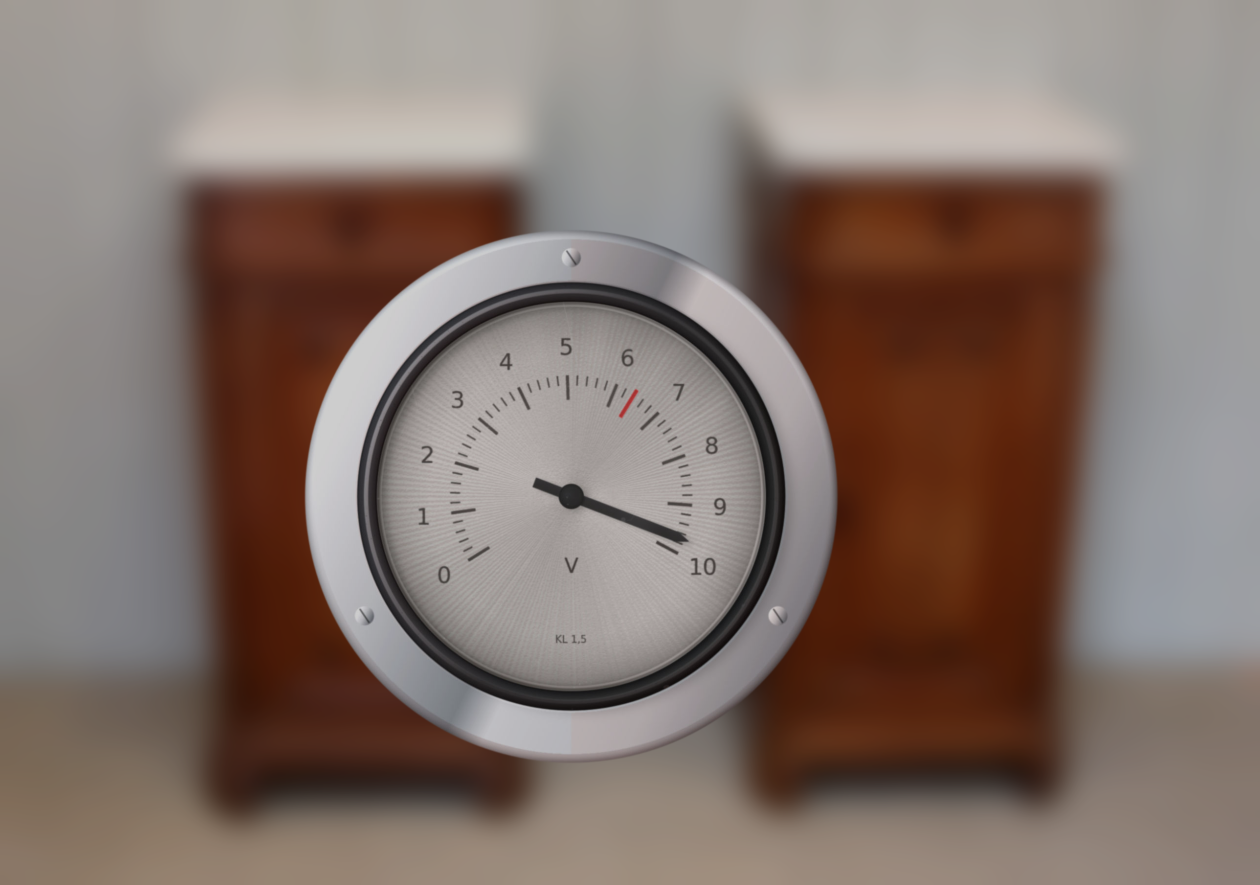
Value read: 9.7 V
